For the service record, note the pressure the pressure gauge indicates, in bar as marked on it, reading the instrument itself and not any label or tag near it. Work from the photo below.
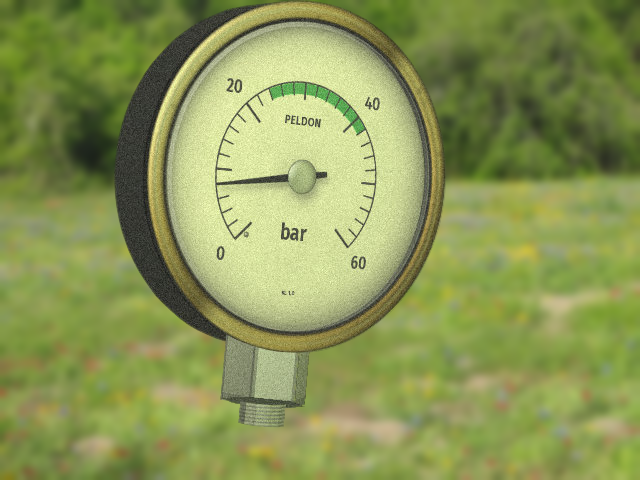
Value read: 8 bar
